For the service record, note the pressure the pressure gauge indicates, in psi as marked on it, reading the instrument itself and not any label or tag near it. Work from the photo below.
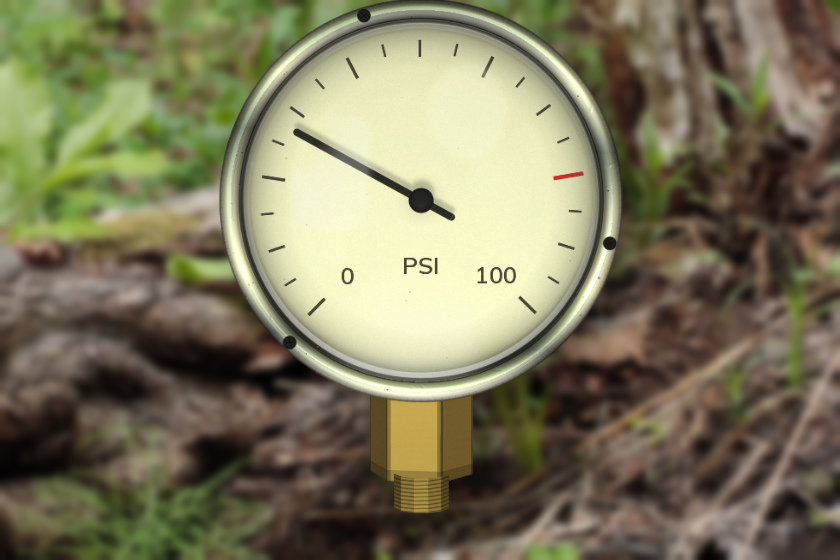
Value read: 27.5 psi
